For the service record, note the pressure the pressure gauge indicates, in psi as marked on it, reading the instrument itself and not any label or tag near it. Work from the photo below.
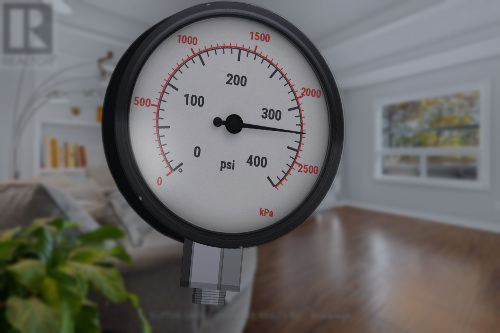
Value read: 330 psi
